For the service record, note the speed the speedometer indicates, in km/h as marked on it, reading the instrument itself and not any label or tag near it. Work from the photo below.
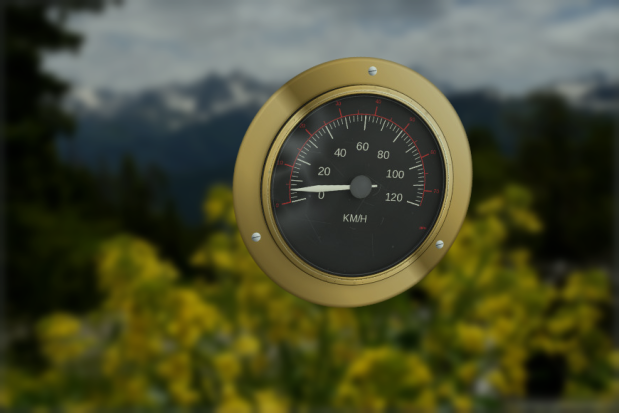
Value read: 6 km/h
